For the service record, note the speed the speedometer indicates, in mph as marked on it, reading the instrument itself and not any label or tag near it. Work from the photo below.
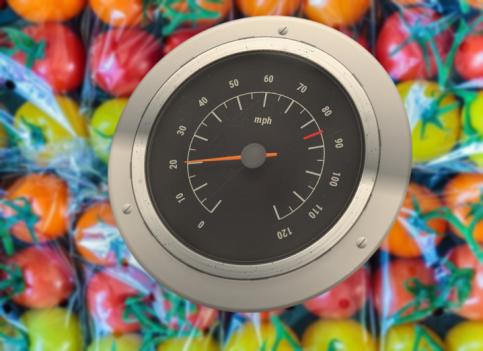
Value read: 20 mph
